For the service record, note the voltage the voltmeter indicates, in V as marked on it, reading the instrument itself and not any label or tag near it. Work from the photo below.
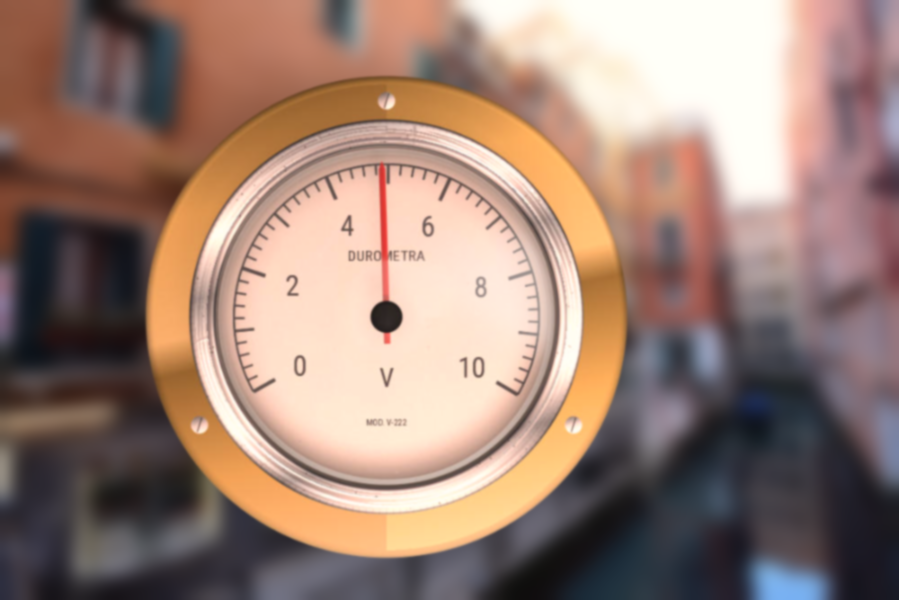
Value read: 4.9 V
